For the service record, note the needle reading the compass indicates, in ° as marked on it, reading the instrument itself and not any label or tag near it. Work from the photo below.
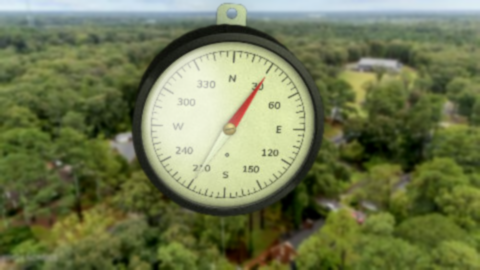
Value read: 30 °
